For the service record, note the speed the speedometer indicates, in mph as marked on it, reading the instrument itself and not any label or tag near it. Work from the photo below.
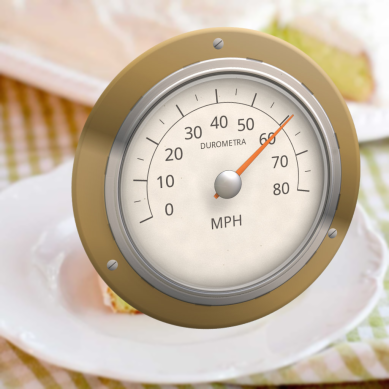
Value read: 60 mph
